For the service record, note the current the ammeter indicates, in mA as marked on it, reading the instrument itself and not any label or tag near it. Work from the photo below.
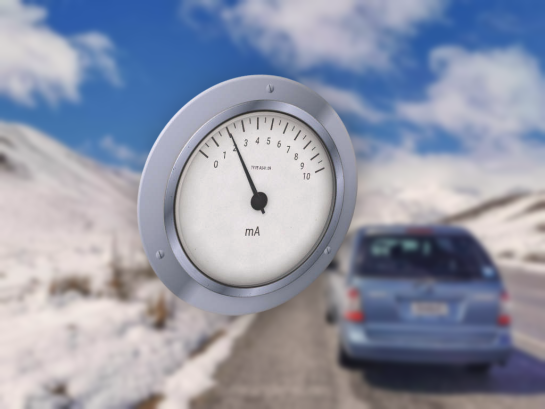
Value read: 2 mA
